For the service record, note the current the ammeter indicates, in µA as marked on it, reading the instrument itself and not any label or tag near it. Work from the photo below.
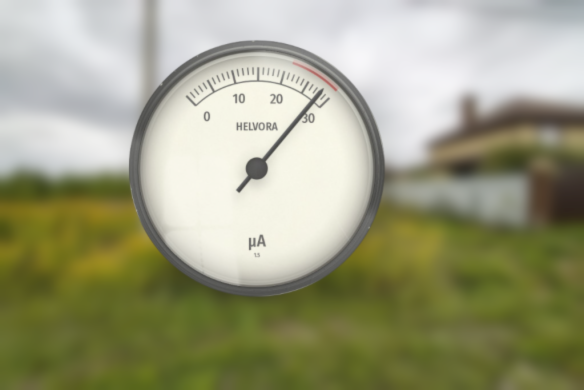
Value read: 28 µA
